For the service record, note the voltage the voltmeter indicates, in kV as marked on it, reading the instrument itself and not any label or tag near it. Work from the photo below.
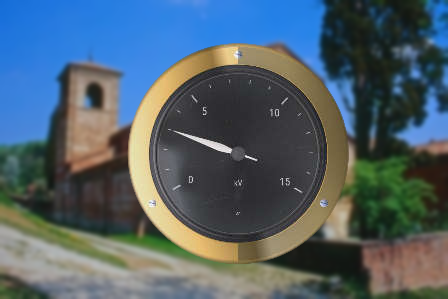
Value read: 3 kV
